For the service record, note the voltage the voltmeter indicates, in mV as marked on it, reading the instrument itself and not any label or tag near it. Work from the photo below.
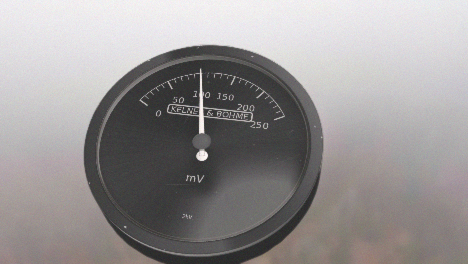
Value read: 100 mV
